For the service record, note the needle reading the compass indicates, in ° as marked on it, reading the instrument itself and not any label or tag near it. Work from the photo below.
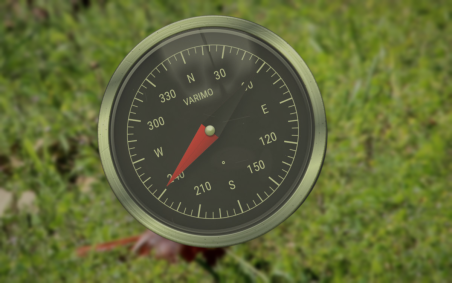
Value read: 240 °
